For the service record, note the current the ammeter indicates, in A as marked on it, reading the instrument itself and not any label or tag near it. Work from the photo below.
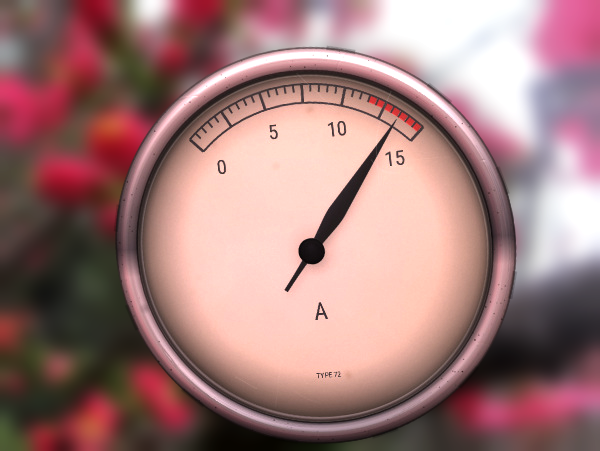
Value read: 13.5 A
